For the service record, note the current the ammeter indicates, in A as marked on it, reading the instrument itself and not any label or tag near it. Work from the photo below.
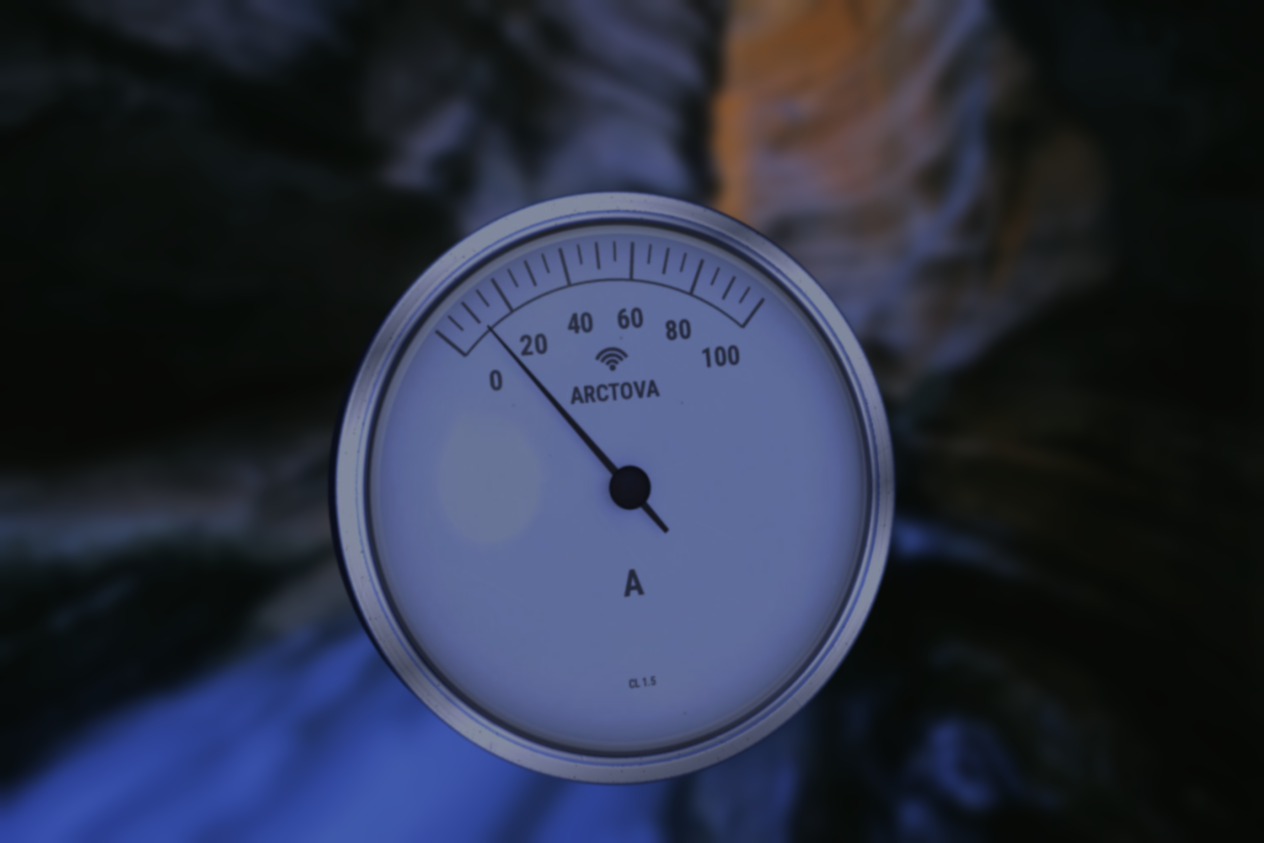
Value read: 10 A
